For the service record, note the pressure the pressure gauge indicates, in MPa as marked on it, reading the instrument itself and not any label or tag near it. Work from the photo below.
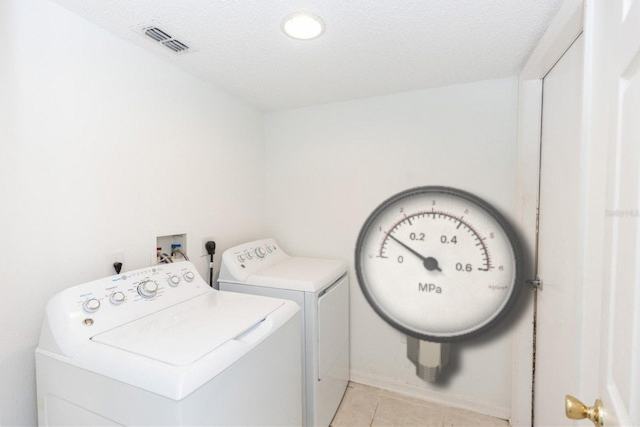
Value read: 0.1 MPa
